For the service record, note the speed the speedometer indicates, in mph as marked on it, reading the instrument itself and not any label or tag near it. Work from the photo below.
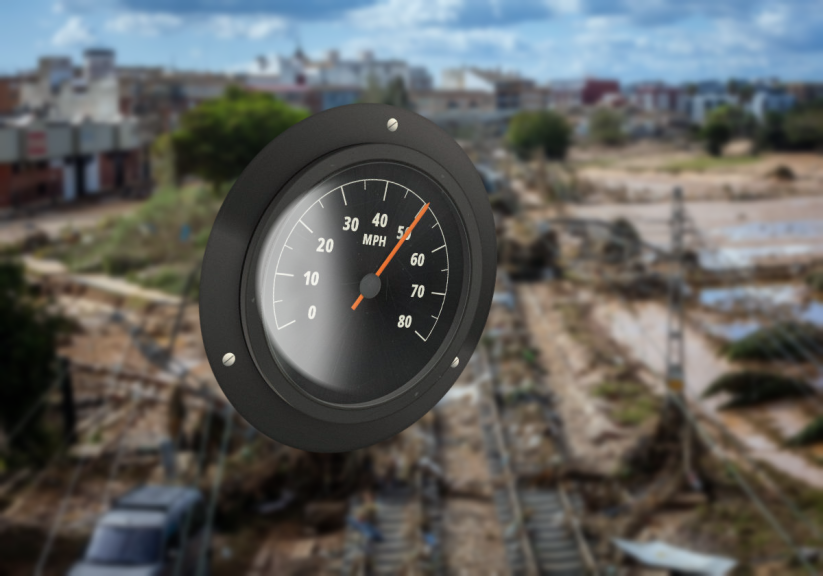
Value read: 50 mph
